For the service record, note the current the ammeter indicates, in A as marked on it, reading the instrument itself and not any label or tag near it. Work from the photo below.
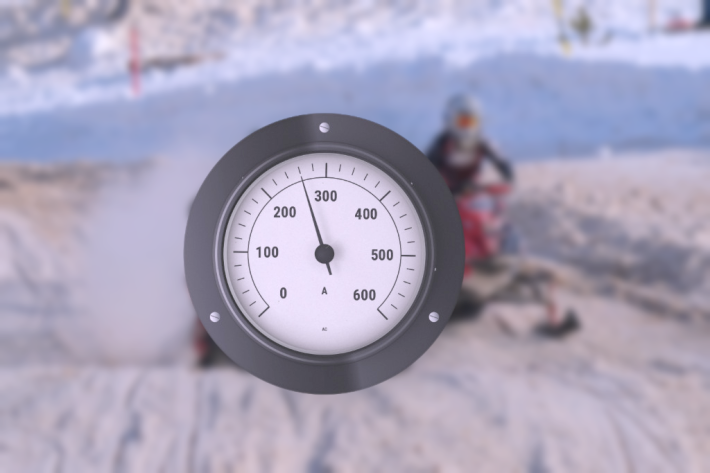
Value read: 260 A
